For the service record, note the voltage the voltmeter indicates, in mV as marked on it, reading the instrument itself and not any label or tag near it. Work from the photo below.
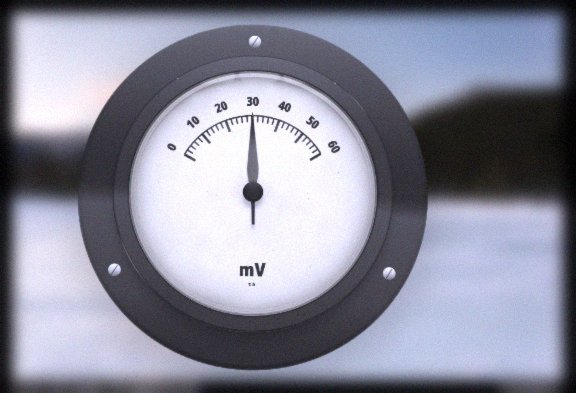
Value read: 30 mV
